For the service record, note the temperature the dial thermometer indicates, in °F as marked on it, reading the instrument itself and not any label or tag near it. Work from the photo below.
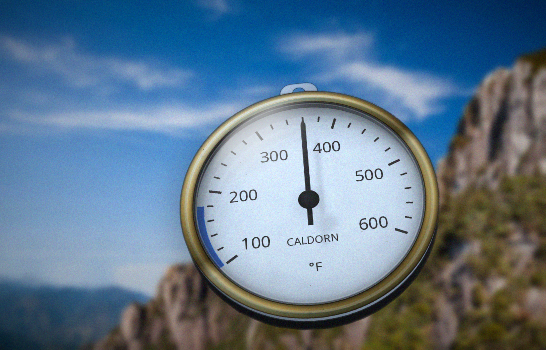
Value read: 360 °F
